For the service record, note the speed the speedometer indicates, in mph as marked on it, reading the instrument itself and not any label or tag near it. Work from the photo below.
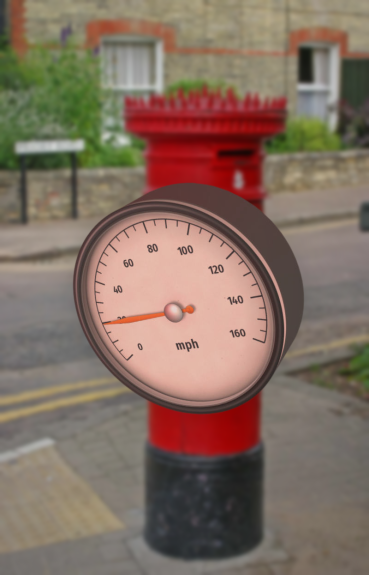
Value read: 20 mph
